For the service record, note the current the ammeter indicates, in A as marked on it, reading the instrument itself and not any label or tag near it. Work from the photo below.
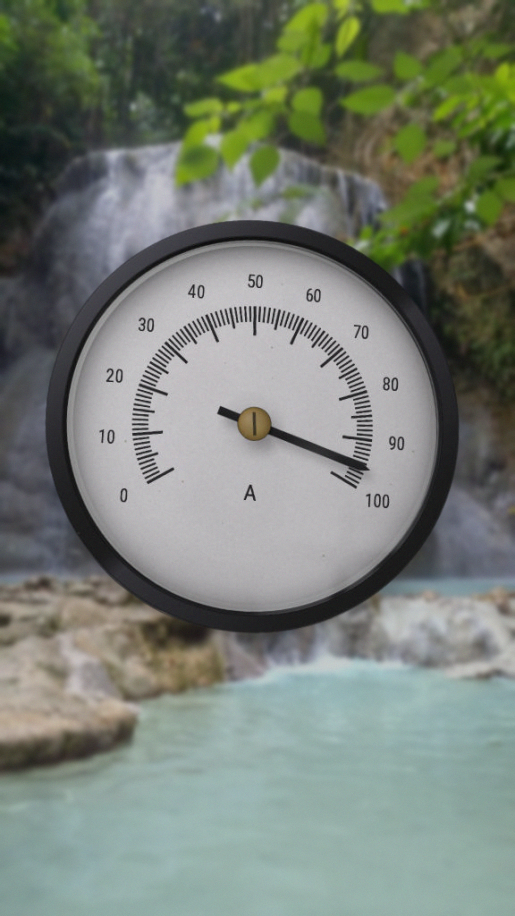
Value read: 96 A
